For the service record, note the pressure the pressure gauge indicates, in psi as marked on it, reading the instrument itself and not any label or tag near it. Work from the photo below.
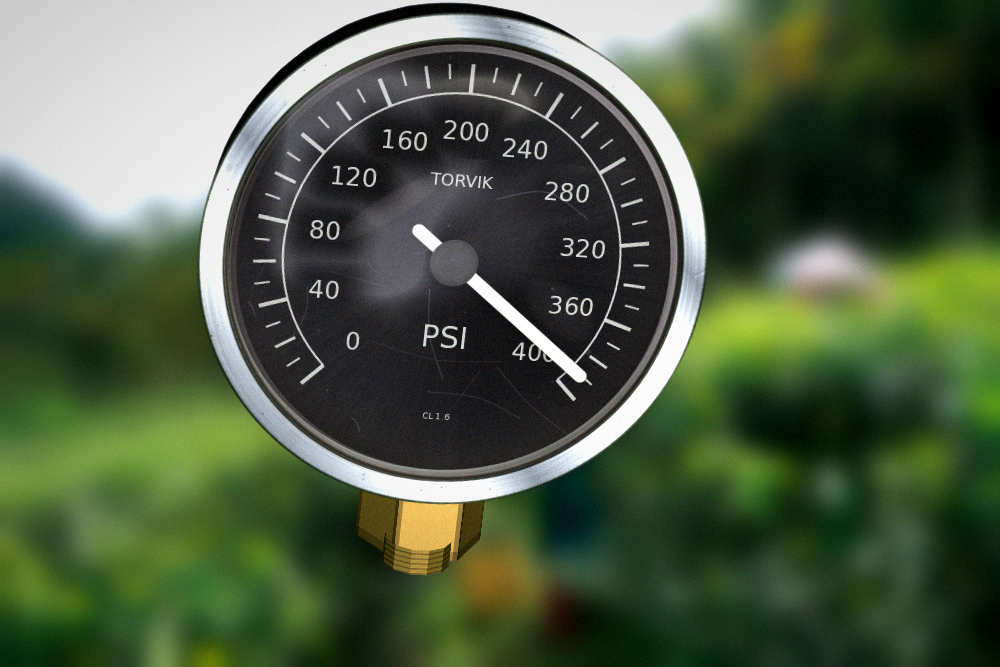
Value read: 390 psi
